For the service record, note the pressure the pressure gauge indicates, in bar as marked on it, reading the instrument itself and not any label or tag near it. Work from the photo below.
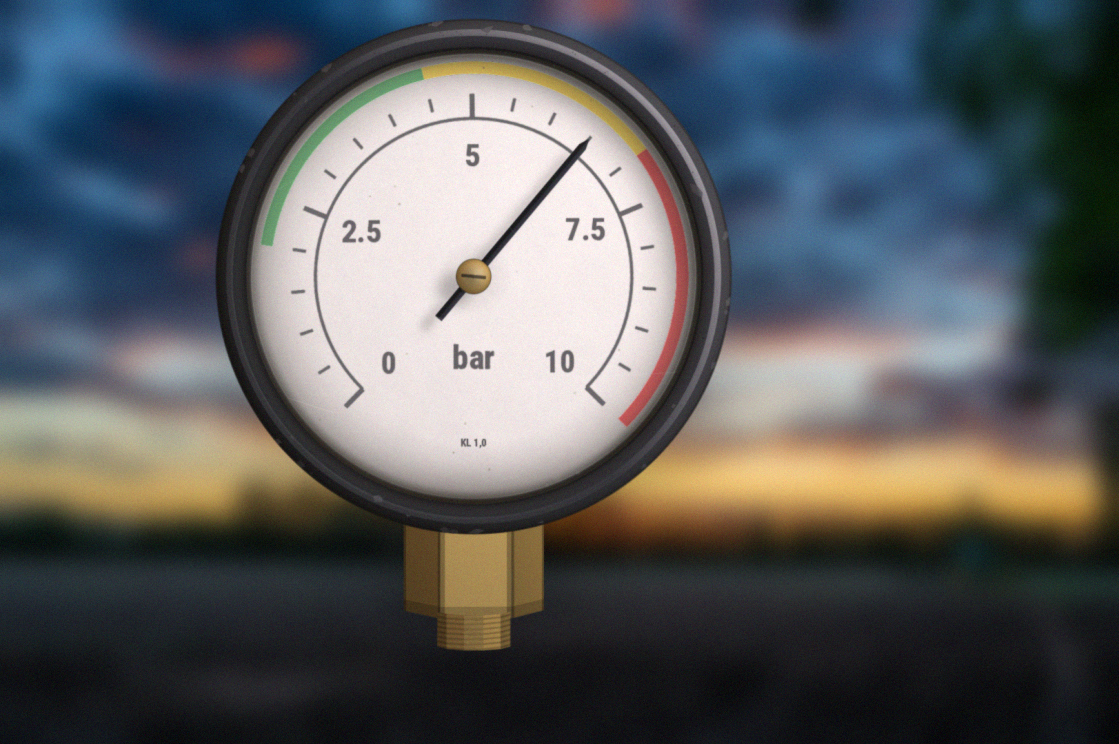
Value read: 6.5 bar
